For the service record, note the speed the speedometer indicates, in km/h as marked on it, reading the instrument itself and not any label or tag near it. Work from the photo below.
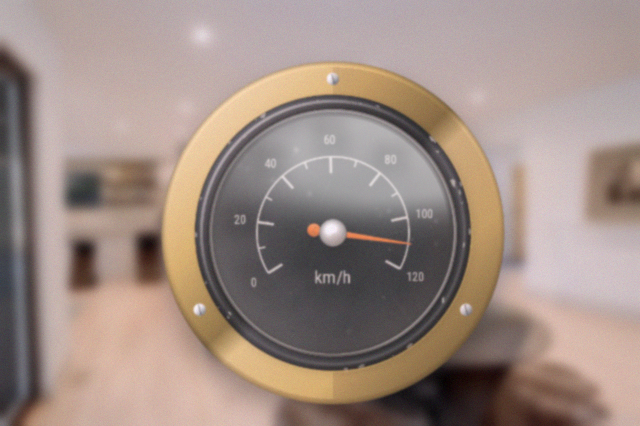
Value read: 110 km/h
